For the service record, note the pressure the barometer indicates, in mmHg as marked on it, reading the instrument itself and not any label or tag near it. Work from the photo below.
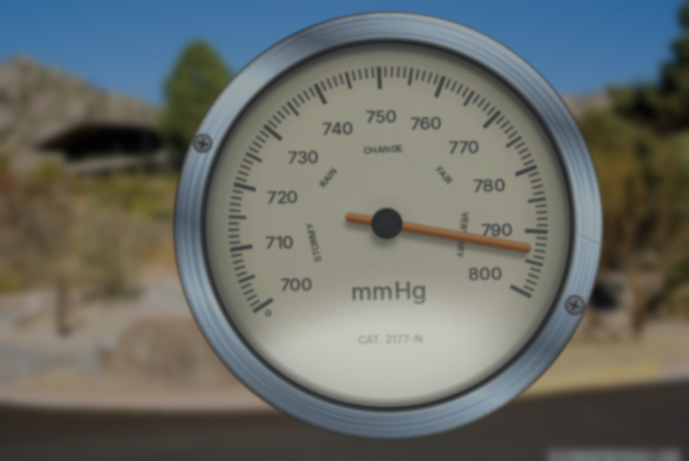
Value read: 793 mmHg
